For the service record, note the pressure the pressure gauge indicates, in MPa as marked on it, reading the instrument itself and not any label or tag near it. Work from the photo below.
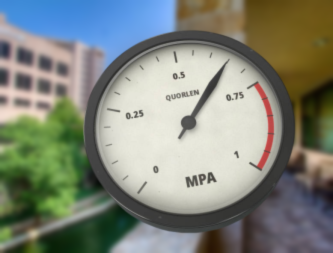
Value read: 0.65 MPa
